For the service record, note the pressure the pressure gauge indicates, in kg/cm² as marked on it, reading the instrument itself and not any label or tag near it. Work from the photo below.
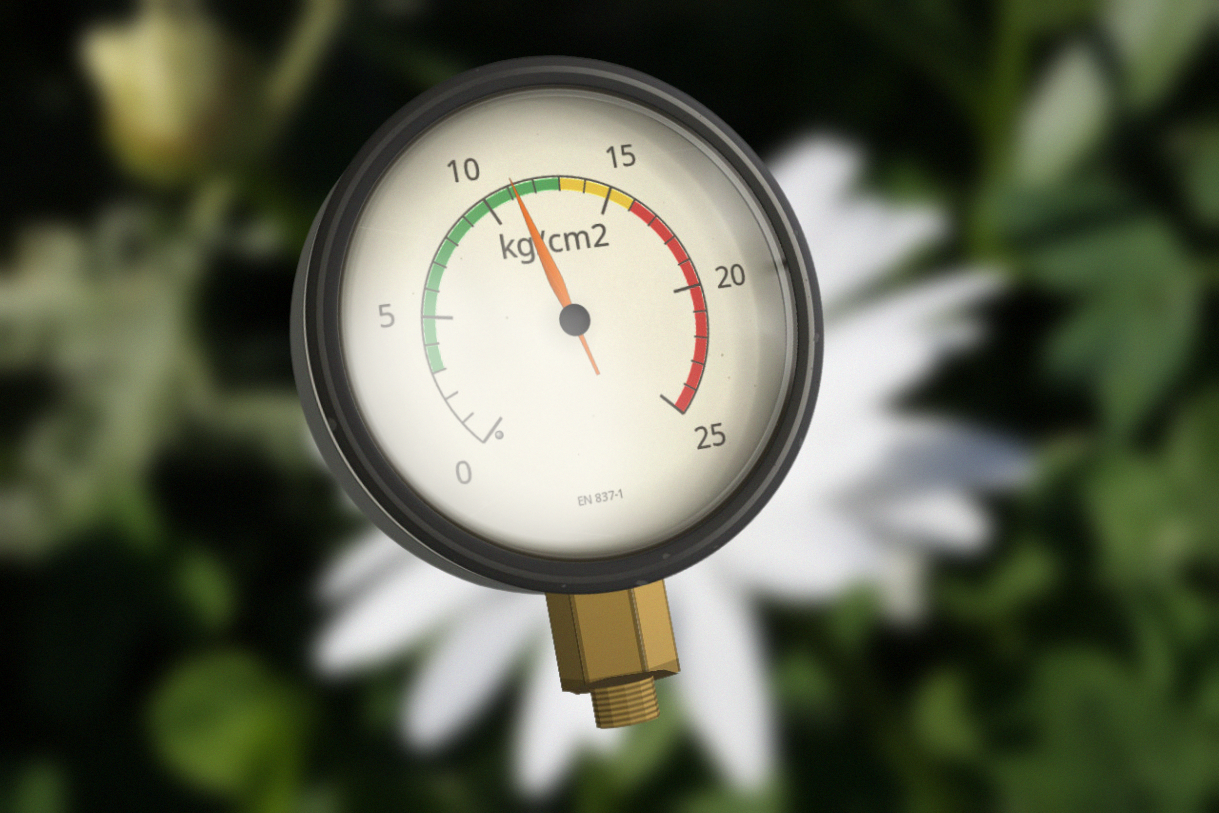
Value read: 11 kg/cm²
